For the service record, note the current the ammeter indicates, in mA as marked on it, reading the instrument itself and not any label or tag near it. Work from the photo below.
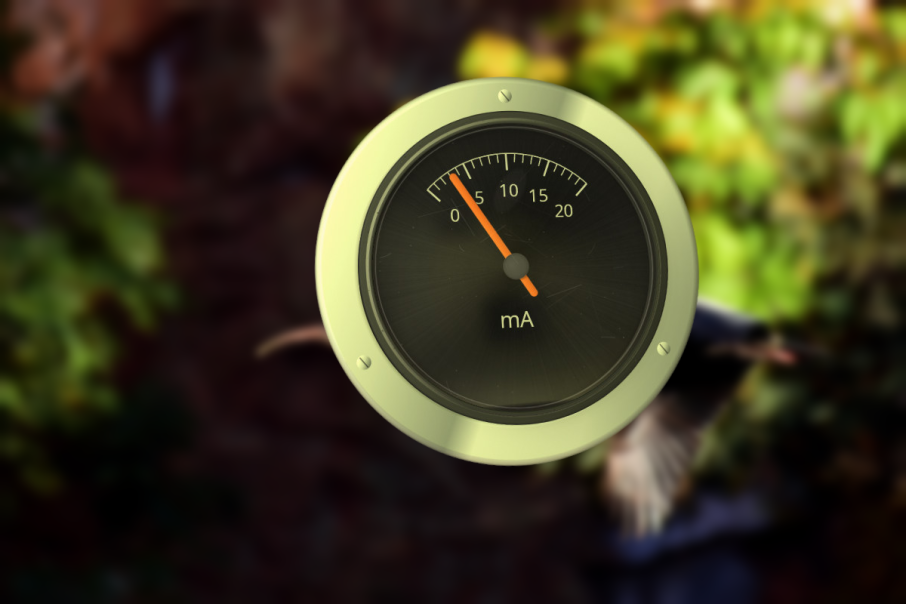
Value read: 3 mA
